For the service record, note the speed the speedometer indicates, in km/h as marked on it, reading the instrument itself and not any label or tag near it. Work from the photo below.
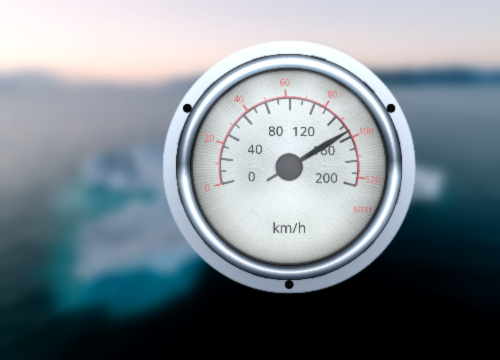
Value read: 155 km/h
